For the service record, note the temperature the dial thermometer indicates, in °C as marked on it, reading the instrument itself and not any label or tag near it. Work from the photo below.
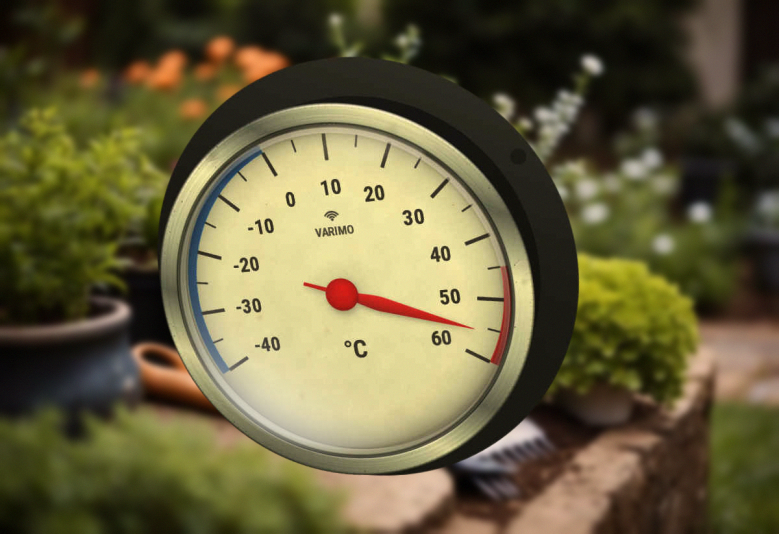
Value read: 55 °C
